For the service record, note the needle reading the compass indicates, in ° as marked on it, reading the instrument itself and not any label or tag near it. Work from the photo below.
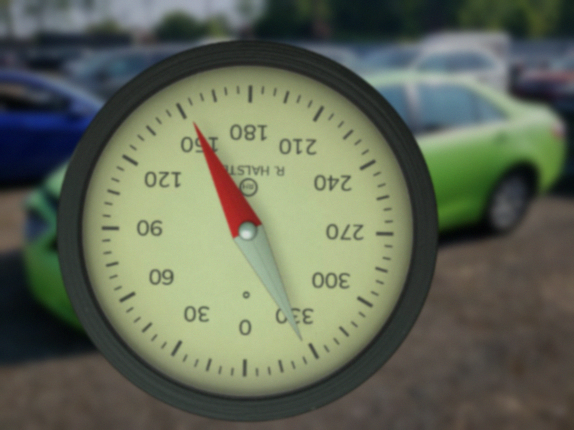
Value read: 152.5 °
